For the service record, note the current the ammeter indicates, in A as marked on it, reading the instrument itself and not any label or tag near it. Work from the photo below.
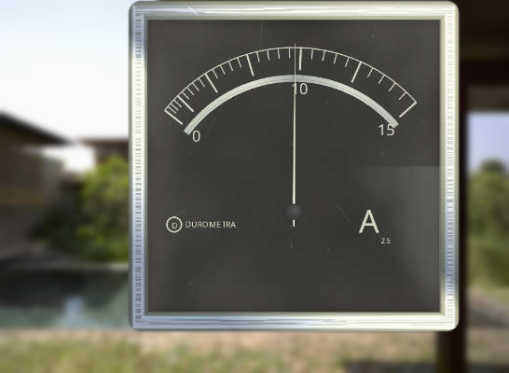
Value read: 9.75 A
